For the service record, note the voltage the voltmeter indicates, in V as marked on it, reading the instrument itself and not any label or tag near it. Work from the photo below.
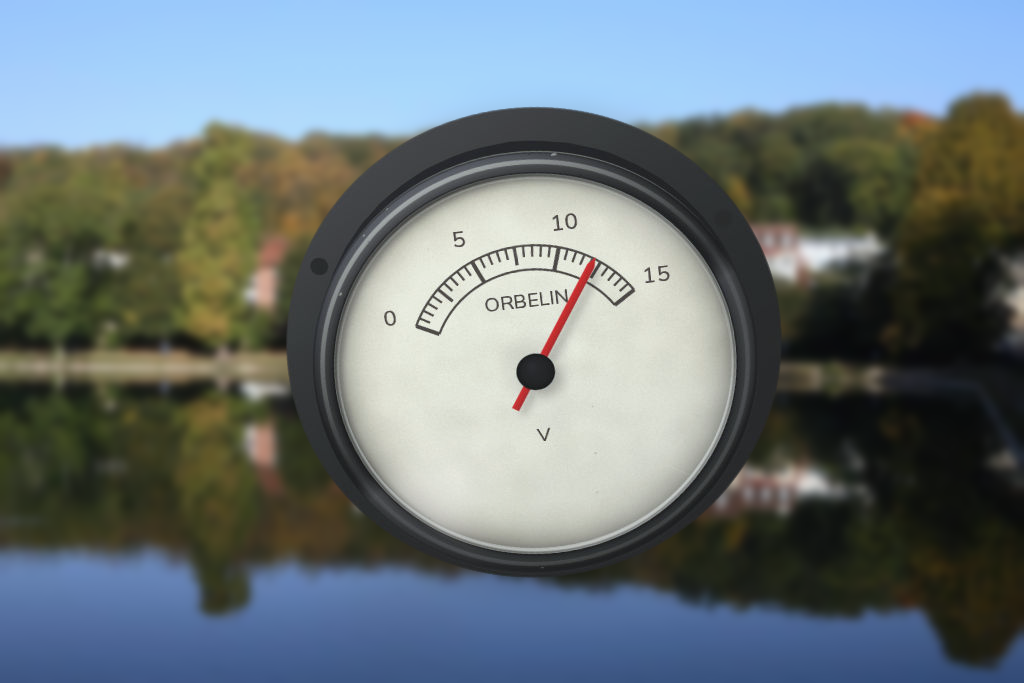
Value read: 12 V
